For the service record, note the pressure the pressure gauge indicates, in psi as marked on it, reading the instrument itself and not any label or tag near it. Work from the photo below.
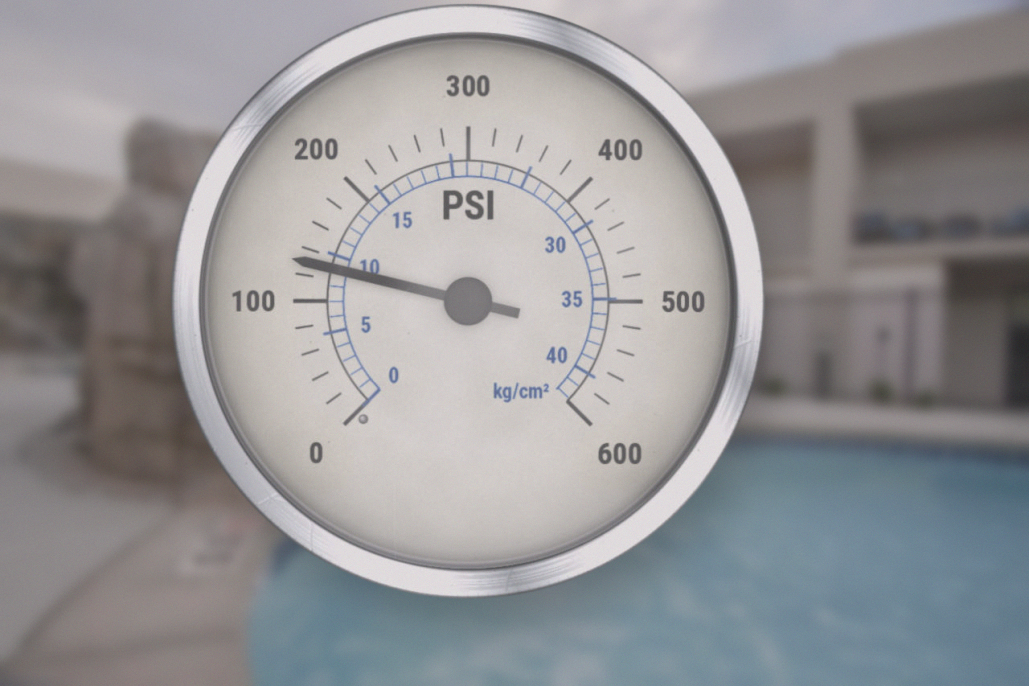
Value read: 130 psi
